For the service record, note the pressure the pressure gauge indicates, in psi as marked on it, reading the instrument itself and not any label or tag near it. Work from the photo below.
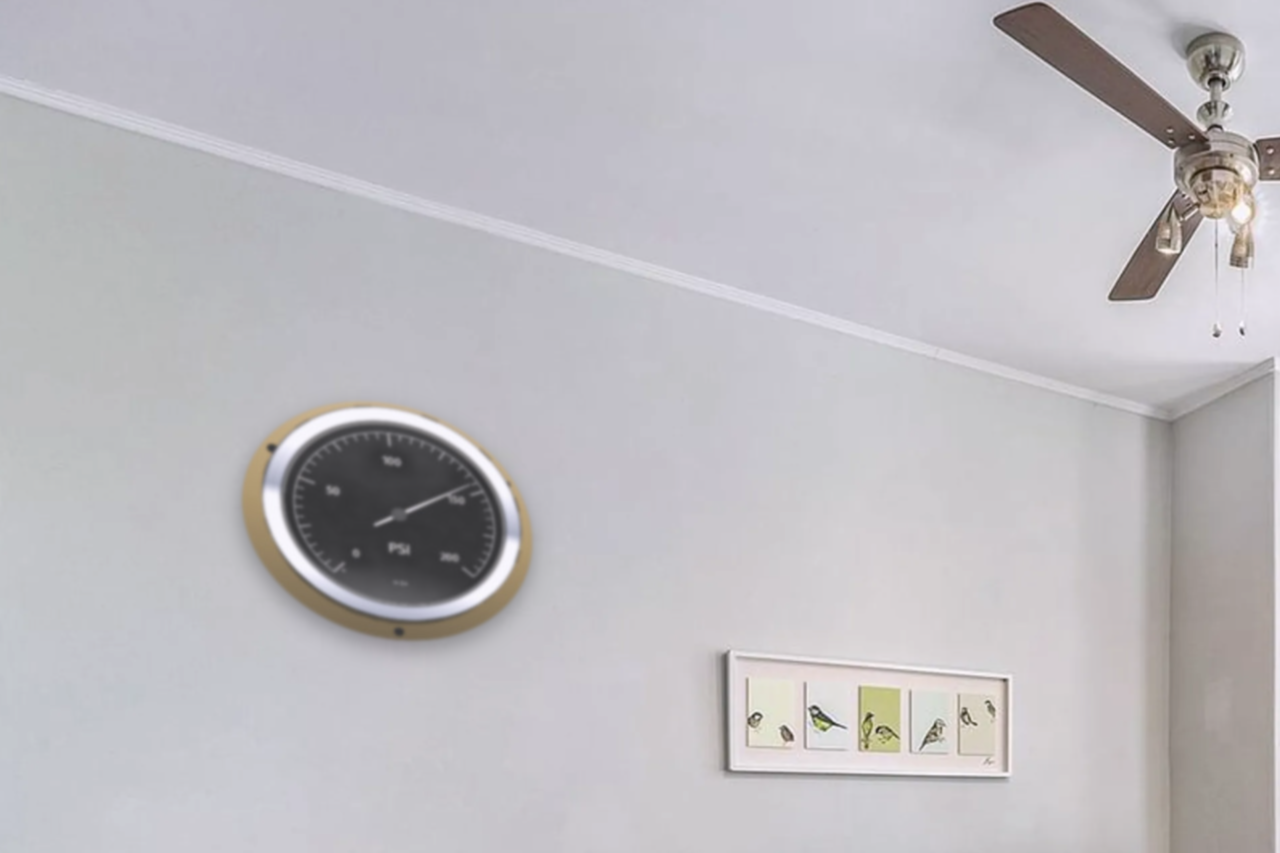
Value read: 145 psi
